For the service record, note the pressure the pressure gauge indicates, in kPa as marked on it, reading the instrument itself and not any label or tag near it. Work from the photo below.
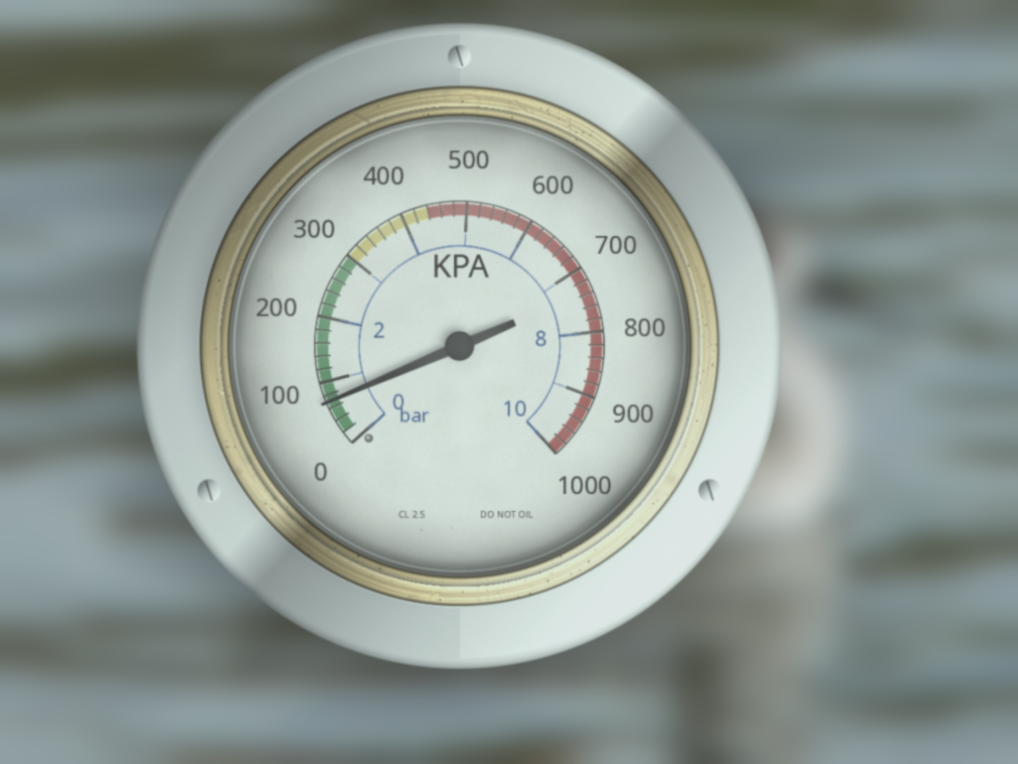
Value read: 70 kPa
